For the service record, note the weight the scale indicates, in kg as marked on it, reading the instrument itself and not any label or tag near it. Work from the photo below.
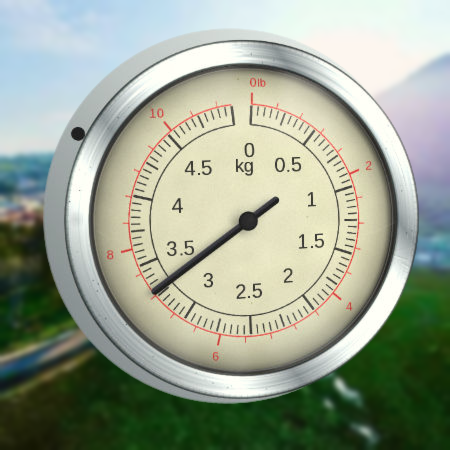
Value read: 3.3 kg
